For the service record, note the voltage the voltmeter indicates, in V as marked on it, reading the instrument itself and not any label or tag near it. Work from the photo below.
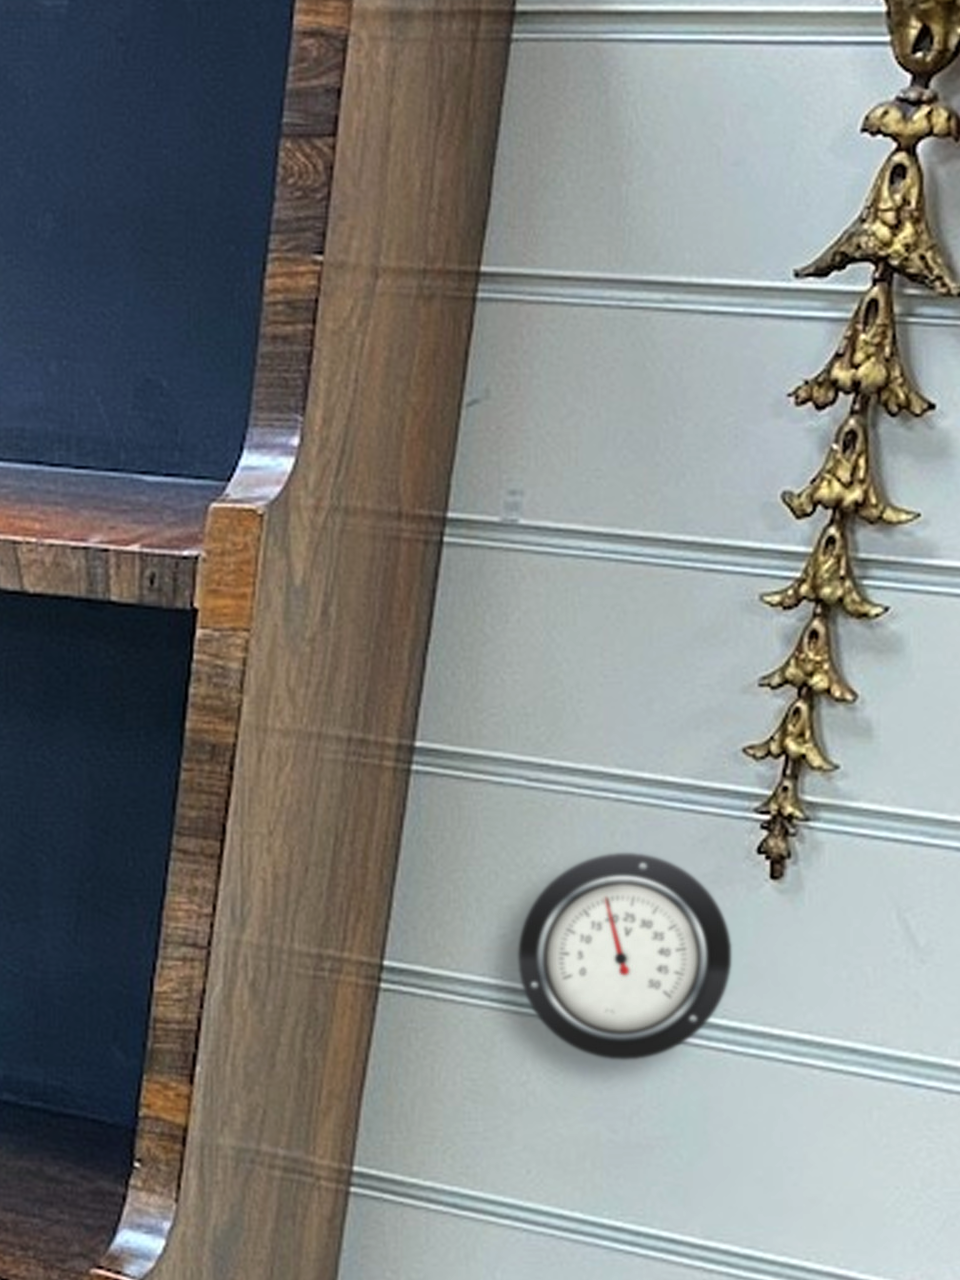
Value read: 20 V
